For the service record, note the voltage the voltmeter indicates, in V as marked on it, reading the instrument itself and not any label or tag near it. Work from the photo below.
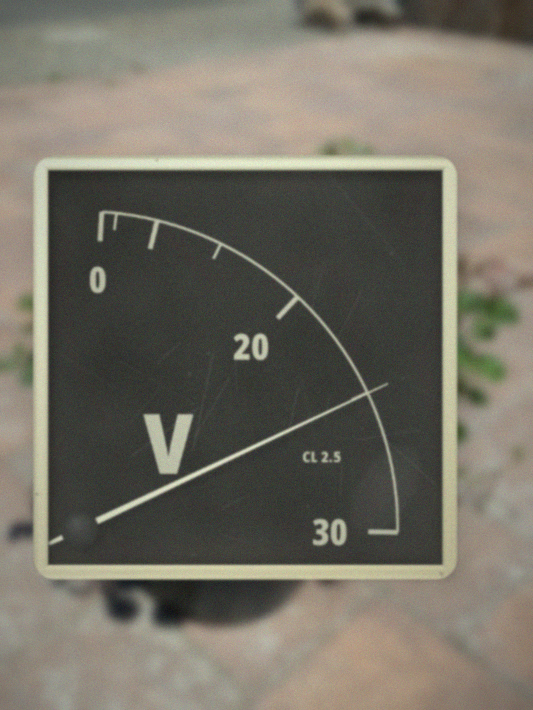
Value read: 25 V
